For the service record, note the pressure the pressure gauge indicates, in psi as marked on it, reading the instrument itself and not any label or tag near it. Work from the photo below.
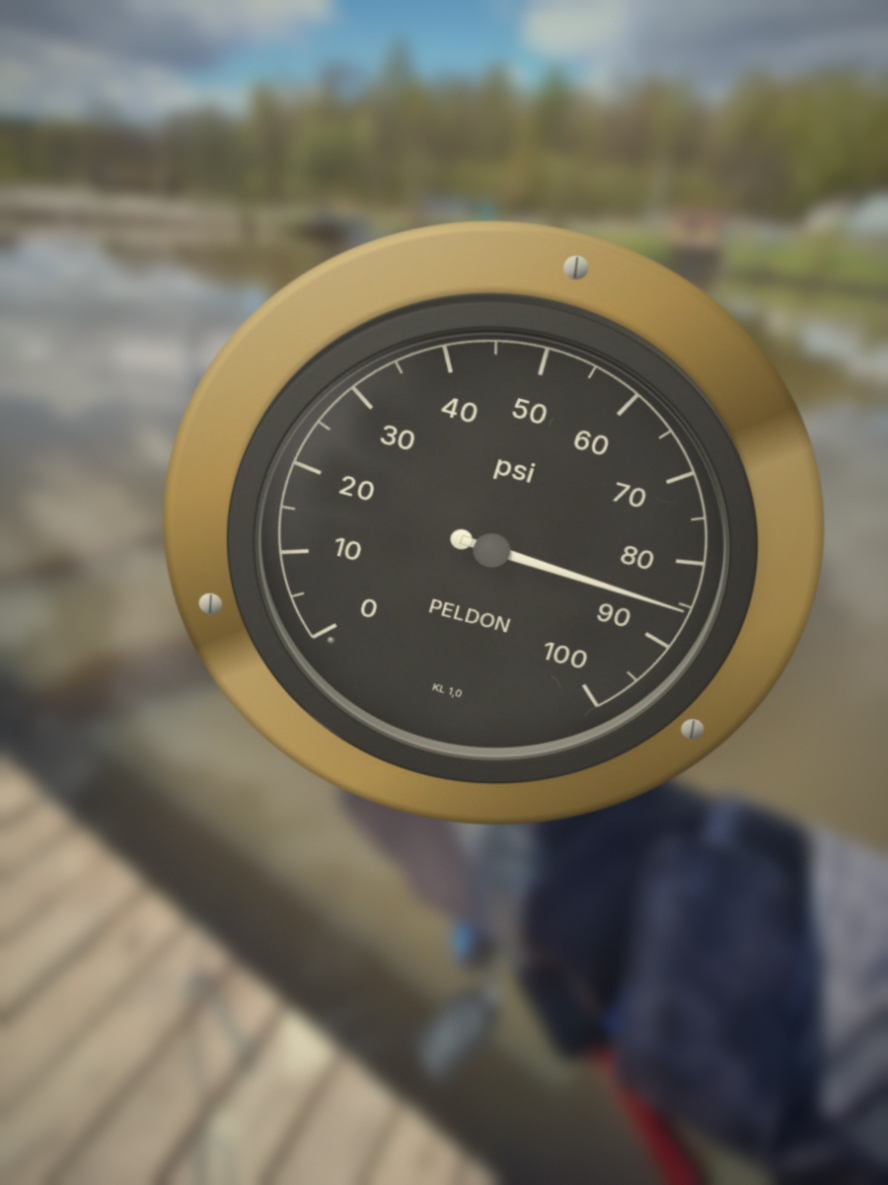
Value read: 85 psi
